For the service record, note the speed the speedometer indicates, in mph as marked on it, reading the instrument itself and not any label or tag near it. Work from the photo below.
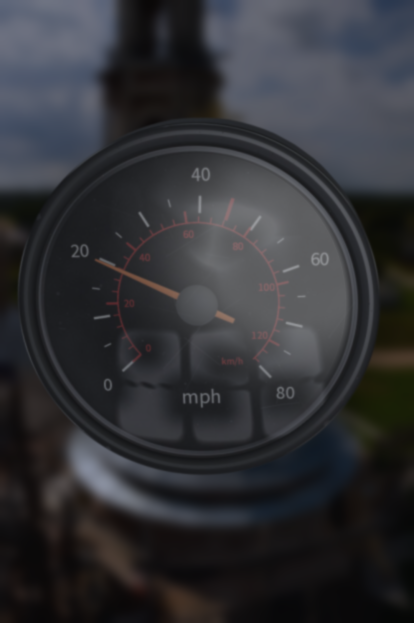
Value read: 20 mph
